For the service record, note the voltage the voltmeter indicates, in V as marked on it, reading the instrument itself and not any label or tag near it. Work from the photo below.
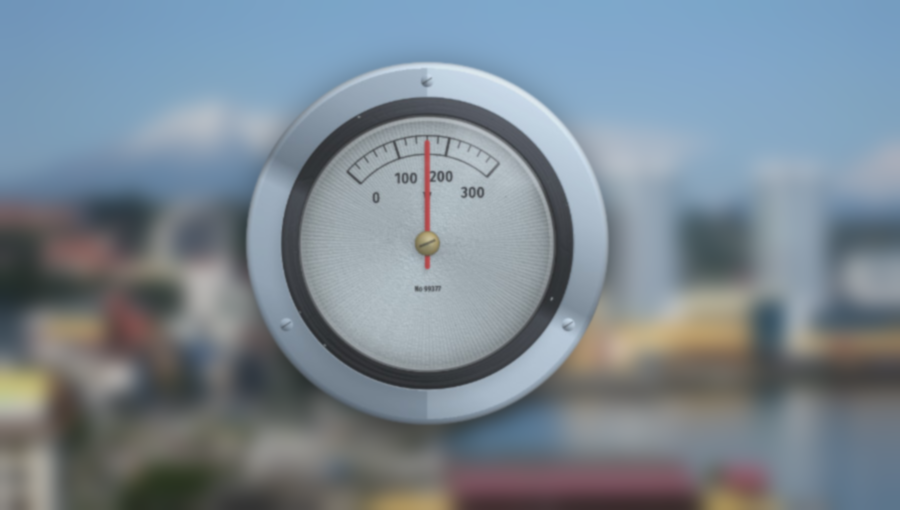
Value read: 160 V
